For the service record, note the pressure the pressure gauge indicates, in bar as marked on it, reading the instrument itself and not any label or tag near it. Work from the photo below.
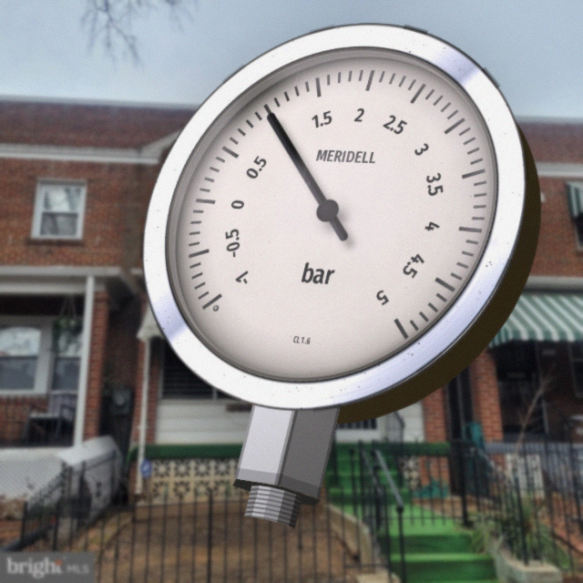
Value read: 1 bar
